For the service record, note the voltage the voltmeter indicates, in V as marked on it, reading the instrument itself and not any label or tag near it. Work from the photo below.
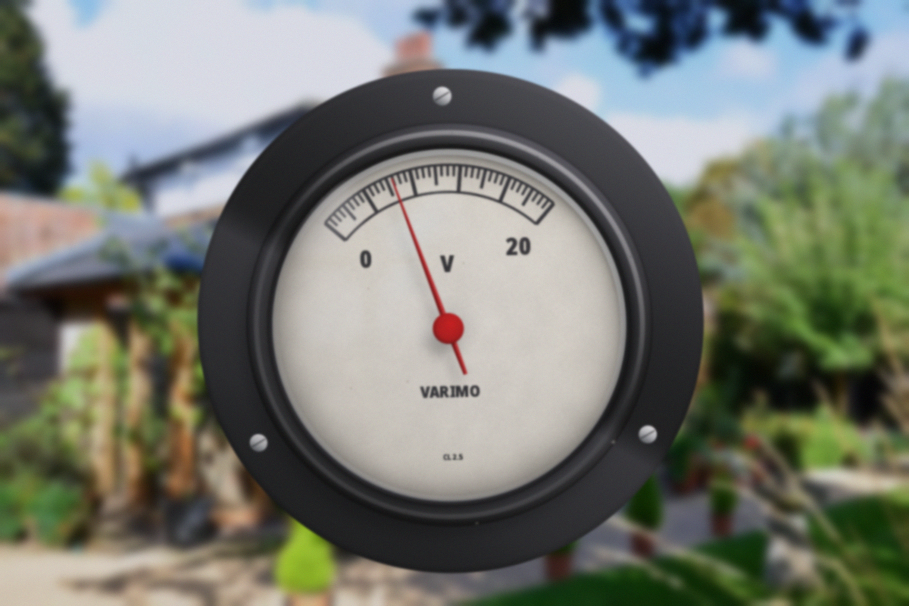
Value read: 6.5 V
